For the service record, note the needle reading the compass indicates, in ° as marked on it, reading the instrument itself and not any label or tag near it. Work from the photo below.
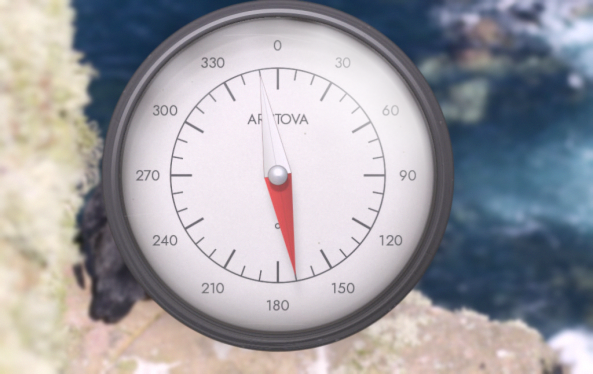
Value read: 170 °
